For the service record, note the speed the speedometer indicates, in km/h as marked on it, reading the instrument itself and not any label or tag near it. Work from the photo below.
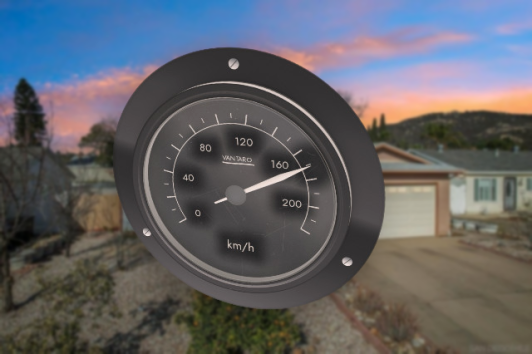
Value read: 170 km/h
